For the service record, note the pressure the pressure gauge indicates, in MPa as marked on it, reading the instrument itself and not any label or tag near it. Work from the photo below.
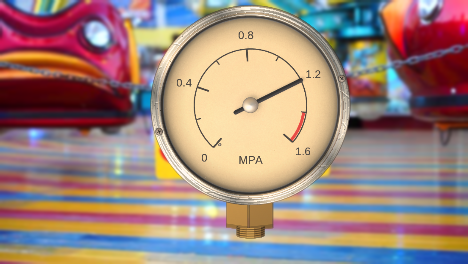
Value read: 1.2 MPa
